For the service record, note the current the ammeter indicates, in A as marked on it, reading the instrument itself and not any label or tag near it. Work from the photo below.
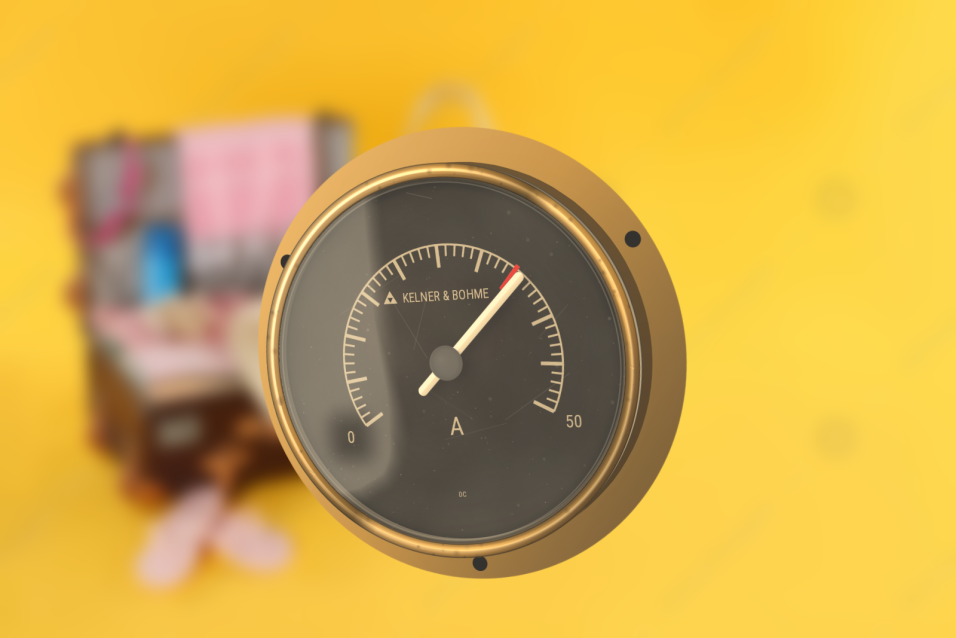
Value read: 35 A
